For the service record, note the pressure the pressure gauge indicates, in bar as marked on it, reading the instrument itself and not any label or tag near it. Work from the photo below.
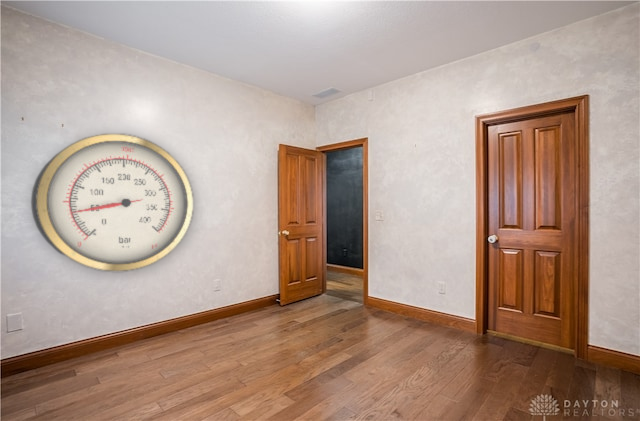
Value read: 50 bar
